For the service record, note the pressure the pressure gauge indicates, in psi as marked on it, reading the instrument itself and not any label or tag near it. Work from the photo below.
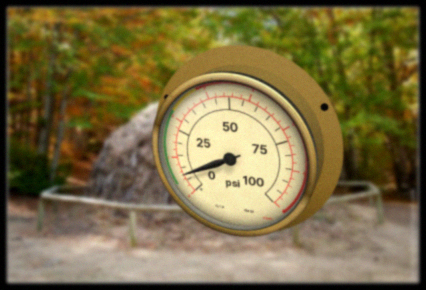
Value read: 7.5 psi
